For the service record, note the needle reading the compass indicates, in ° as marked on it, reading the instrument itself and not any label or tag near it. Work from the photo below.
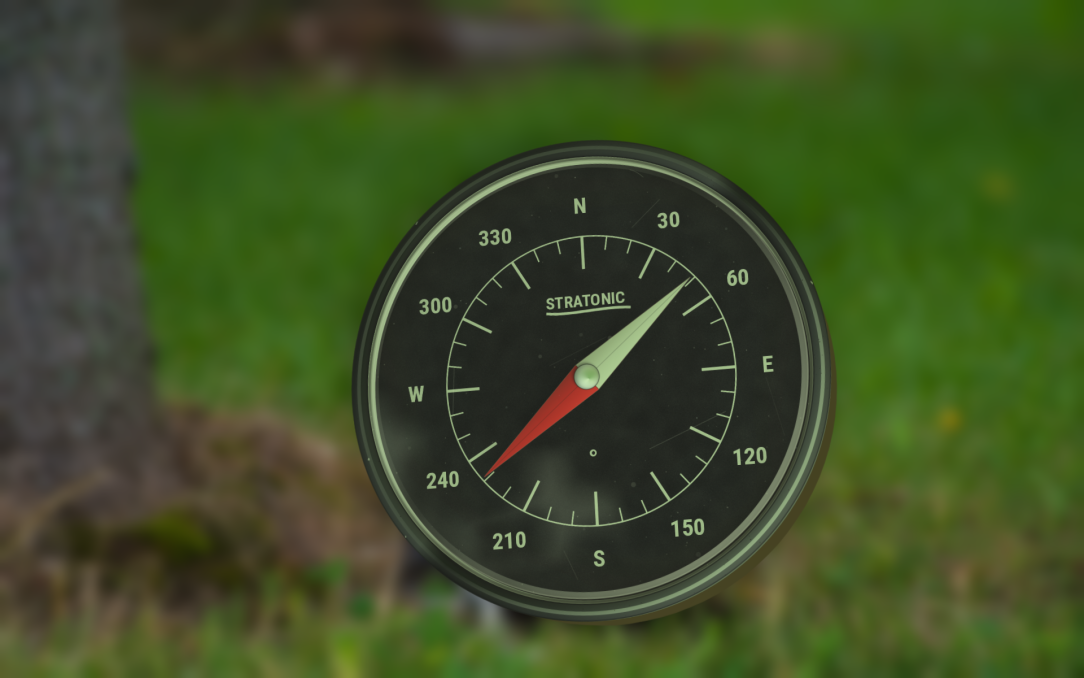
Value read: 230 °
